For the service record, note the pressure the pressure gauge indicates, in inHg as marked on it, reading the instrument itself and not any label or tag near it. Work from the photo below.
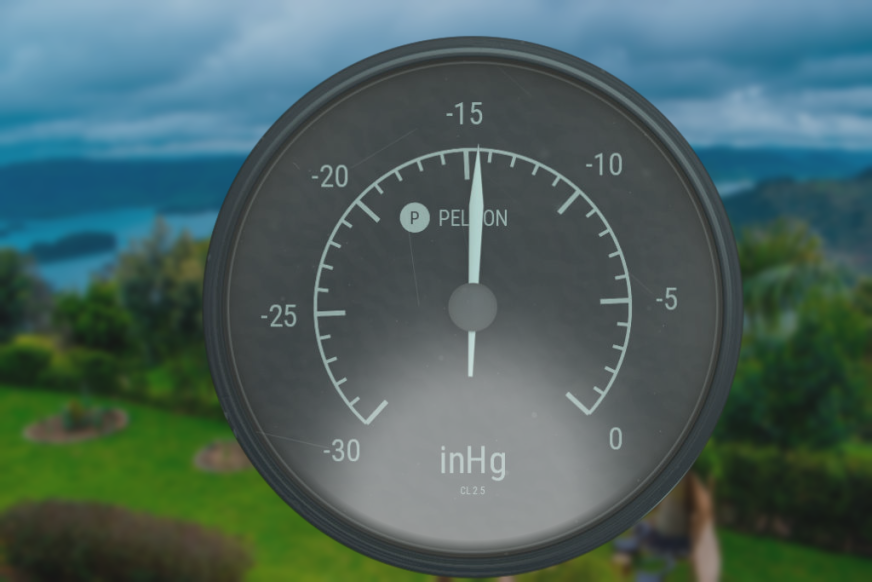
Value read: -14.5 inHg
